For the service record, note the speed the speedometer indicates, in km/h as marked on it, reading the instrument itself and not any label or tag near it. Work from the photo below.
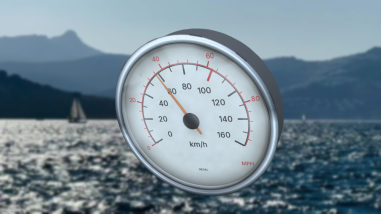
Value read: 60 km/h
